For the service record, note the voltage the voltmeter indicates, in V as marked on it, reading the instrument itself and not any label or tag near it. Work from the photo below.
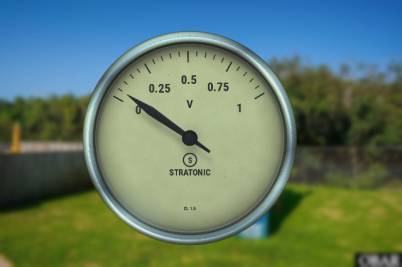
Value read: 0.05 V
